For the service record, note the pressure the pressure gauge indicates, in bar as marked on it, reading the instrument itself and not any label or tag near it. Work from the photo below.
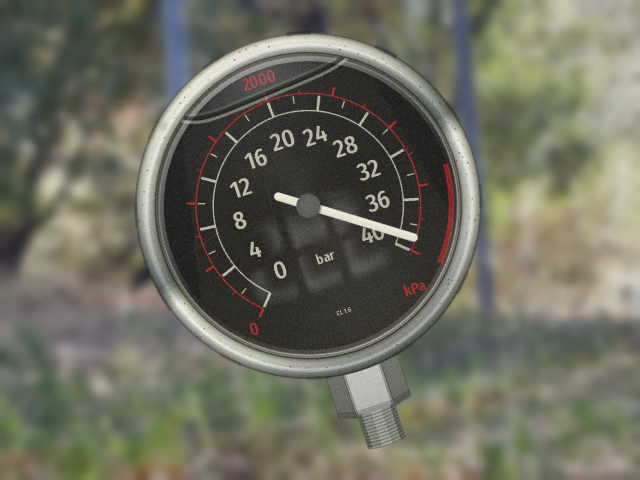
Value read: 39 bar
